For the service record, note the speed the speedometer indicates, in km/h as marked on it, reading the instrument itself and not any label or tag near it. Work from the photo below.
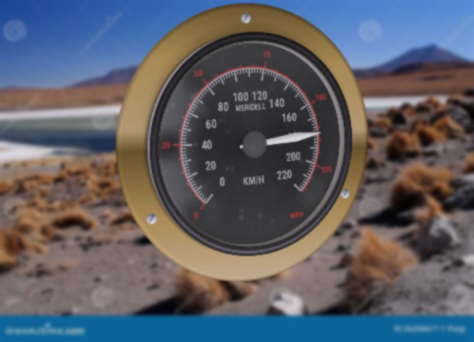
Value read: 180 km/h
